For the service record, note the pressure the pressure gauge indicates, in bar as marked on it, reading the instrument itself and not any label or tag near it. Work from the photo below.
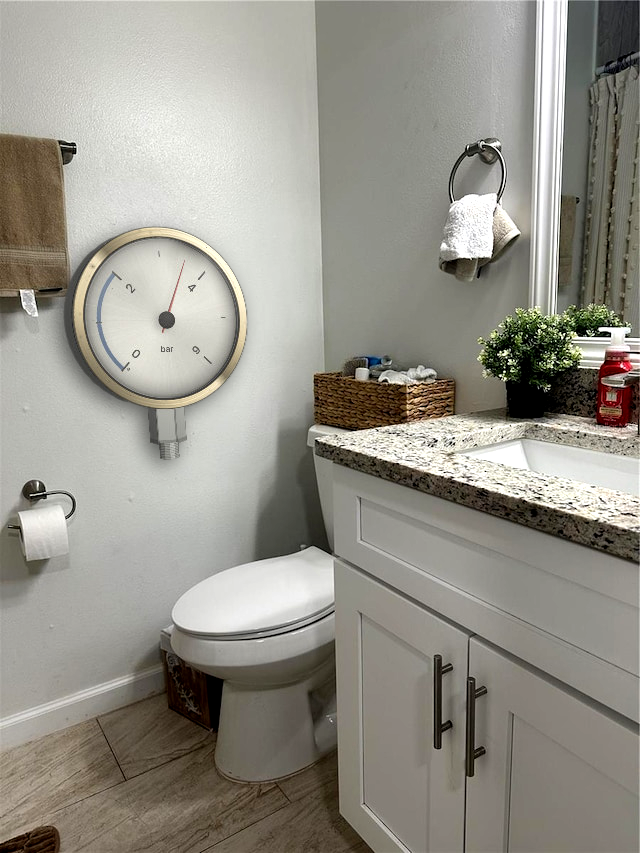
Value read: 3.5 bar
